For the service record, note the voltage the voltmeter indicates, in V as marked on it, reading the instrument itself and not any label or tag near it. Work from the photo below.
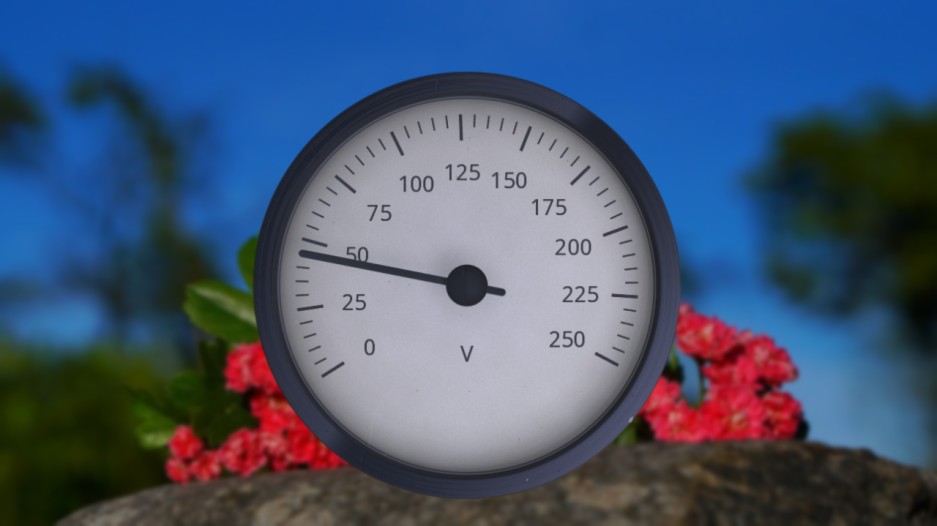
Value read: 45 V
